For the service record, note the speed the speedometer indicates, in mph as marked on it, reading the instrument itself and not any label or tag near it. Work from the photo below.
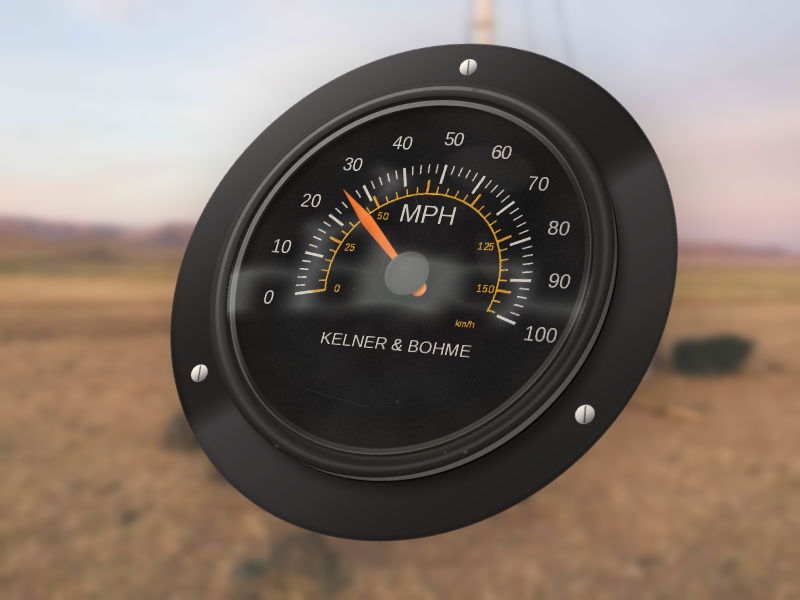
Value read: 26 mph
